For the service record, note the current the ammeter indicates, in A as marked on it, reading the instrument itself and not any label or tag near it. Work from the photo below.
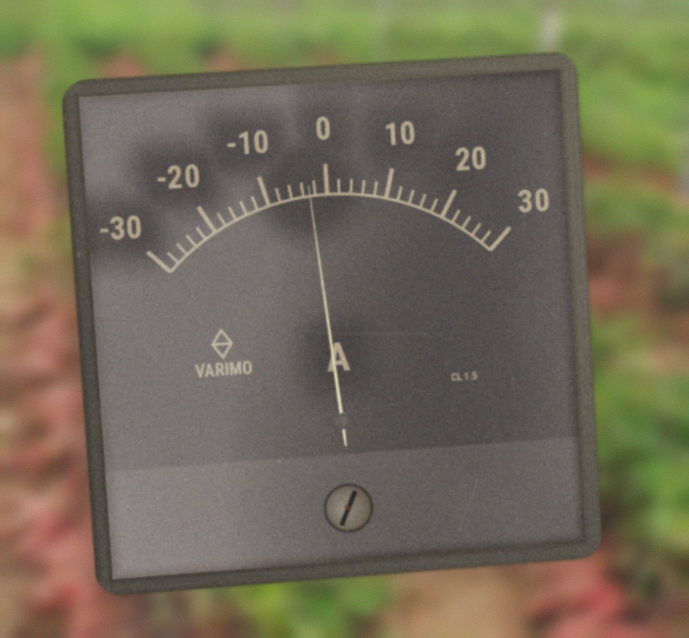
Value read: -3 A
